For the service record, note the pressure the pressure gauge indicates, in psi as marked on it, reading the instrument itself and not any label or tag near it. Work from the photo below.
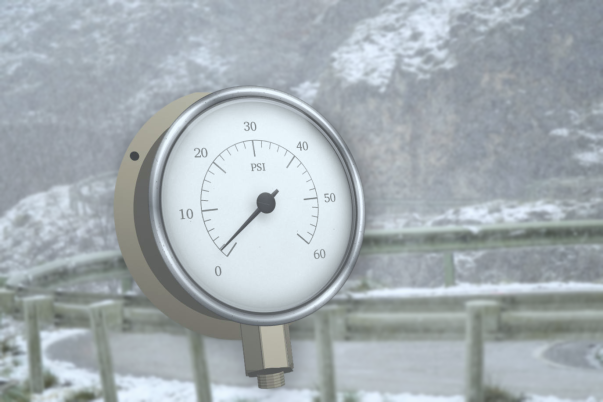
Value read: 2 psi
